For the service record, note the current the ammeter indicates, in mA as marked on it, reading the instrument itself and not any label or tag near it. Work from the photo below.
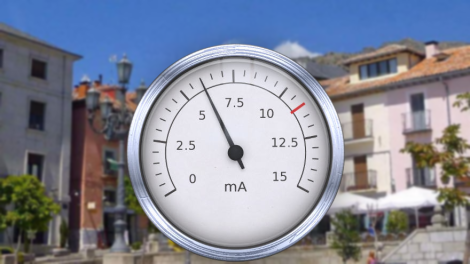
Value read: 6 mA
